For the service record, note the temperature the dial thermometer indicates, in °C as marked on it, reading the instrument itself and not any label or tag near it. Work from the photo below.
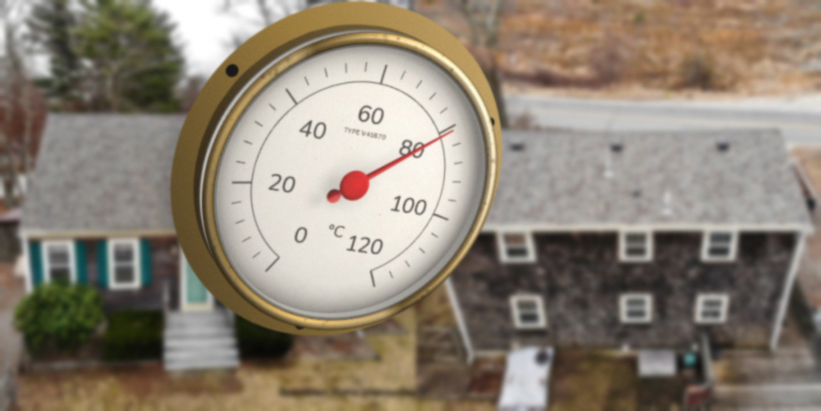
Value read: 80 °C
